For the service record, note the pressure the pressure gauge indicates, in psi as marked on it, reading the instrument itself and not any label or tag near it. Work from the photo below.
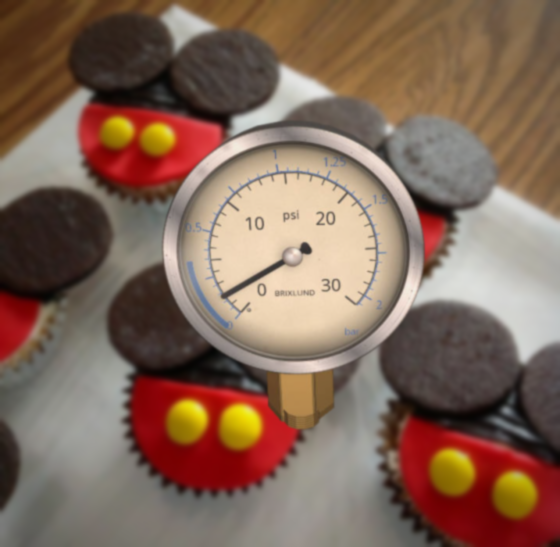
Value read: 2 psi
